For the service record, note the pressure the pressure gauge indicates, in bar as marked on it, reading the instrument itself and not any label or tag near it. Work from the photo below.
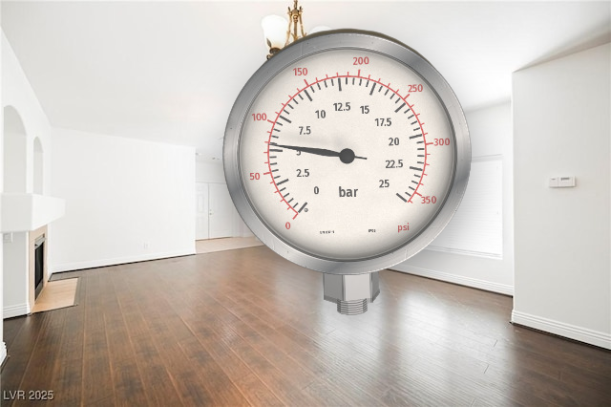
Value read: 5.5 bar
